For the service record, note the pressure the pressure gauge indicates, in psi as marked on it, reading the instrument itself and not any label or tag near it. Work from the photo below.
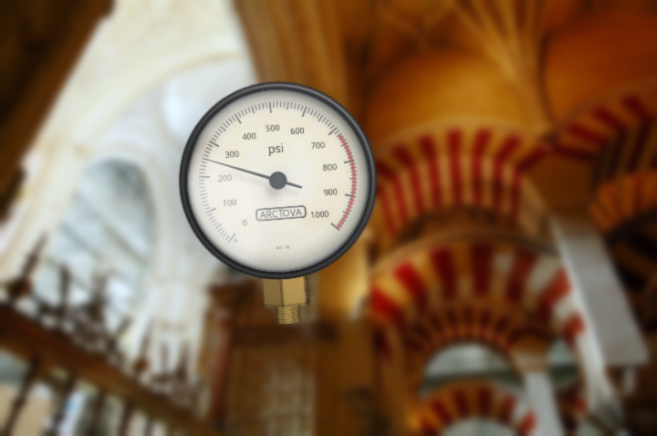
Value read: 250 psi
